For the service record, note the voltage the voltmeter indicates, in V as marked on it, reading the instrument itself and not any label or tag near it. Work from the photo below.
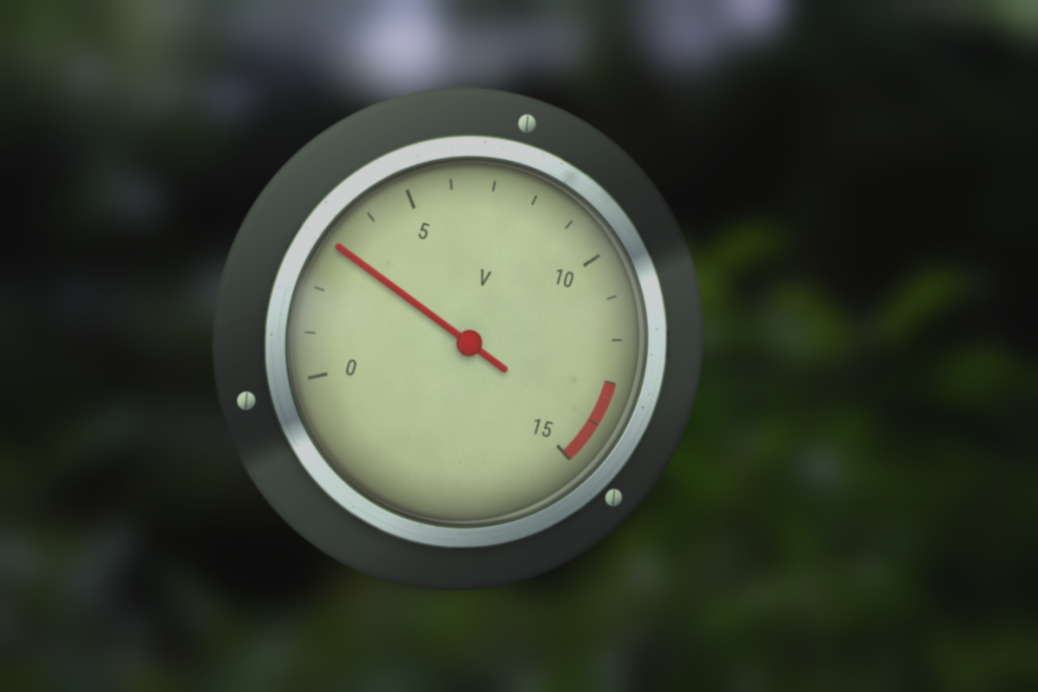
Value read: 3 V
